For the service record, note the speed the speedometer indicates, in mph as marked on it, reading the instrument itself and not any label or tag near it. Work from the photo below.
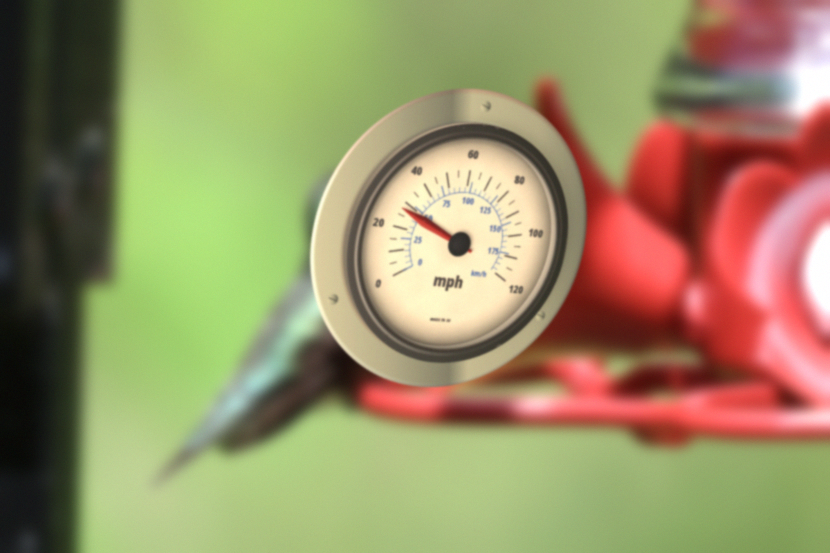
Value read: 27.5 mph
